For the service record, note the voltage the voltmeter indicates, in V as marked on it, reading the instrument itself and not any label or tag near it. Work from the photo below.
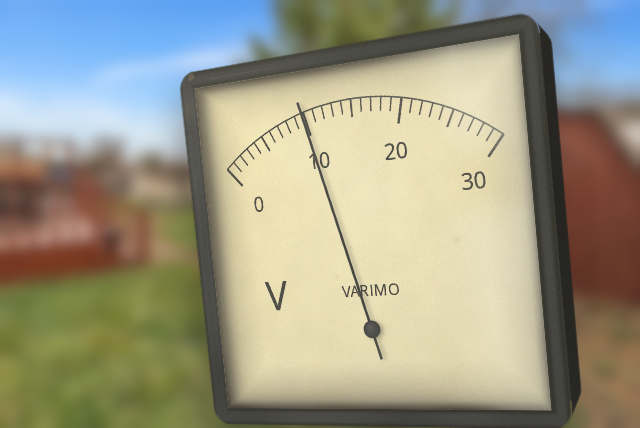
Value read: 10 V
